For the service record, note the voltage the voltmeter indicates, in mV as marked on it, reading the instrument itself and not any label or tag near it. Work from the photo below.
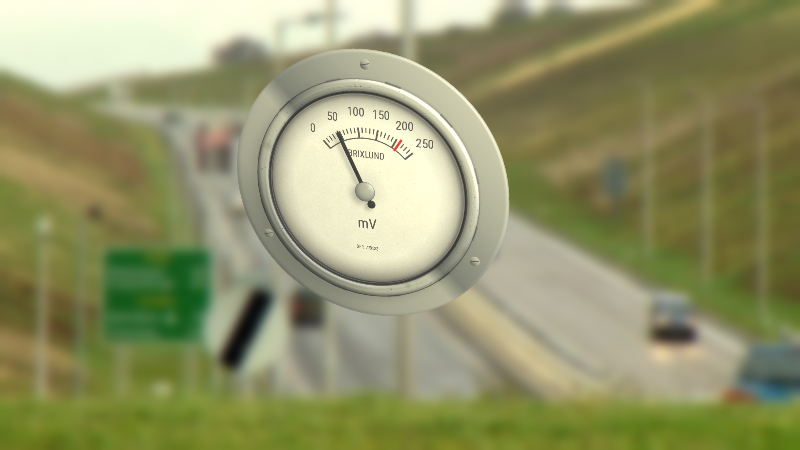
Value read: 50 mV
